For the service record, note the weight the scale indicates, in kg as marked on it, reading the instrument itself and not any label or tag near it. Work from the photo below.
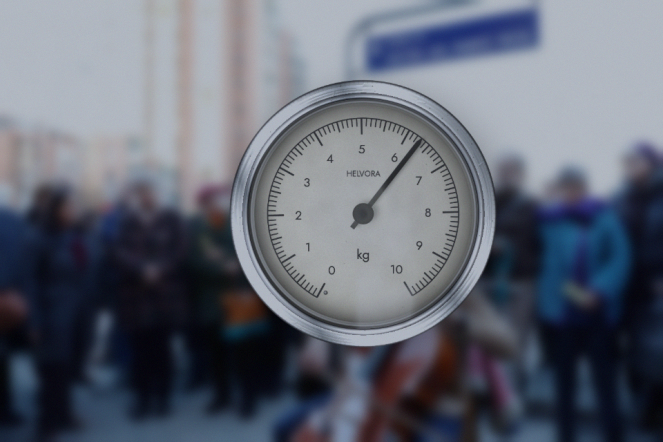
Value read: 6.3 kg
